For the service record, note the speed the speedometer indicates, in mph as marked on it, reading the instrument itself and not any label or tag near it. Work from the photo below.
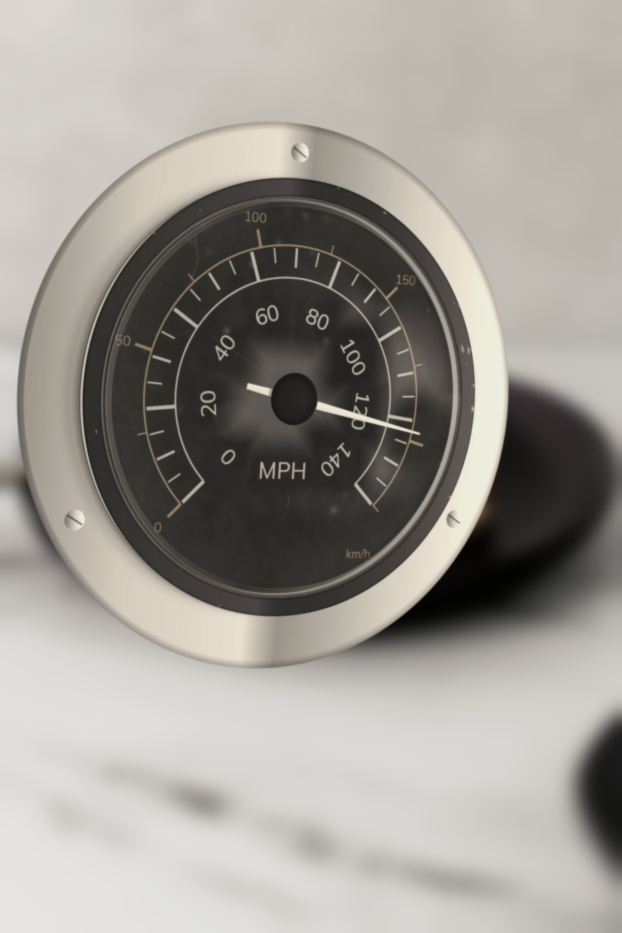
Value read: 122.5 mph
